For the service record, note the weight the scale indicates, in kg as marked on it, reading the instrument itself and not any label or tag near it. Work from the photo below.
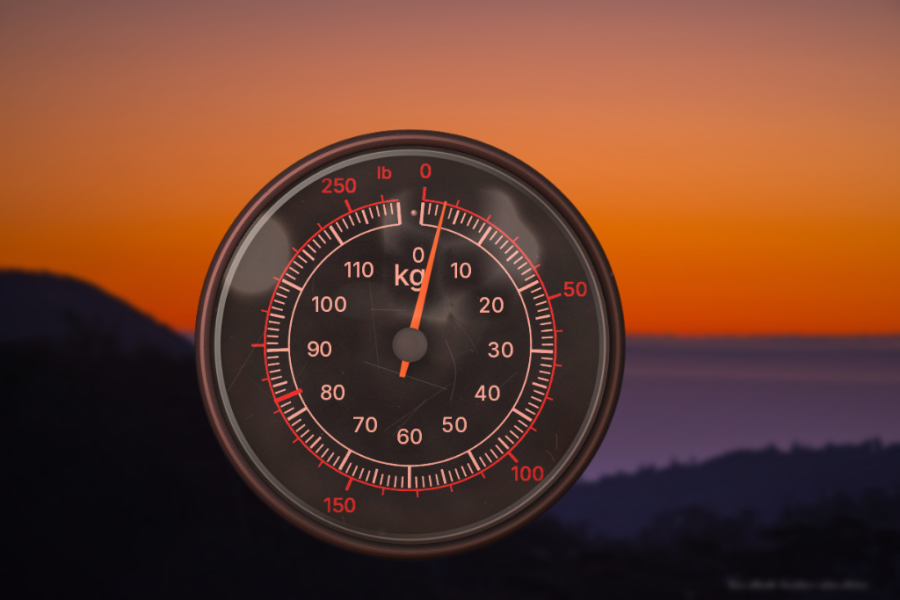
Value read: 3 kg
